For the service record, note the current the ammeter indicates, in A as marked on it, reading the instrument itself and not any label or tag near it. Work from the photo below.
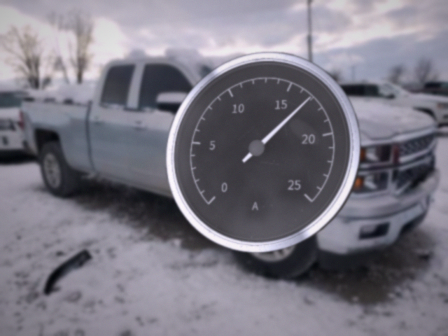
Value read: 17 A
